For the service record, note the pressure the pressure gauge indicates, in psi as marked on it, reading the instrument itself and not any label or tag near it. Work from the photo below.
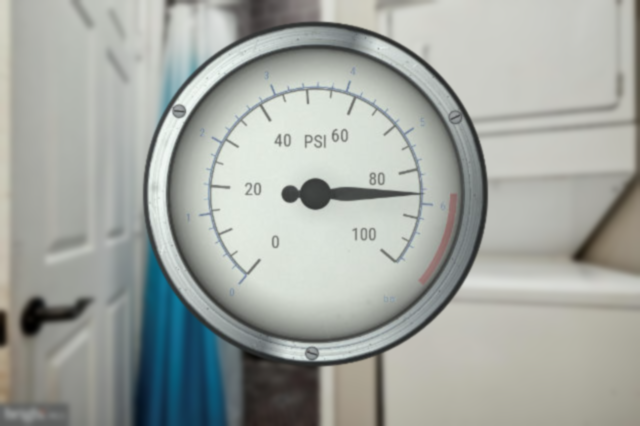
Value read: 85 psi
